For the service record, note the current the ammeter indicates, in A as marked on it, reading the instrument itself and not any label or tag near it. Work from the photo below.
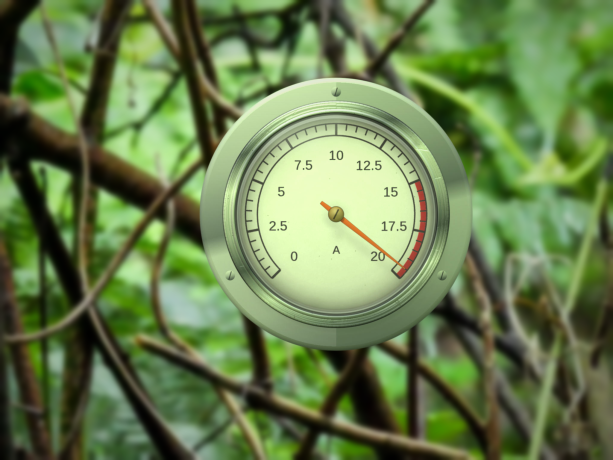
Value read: 19.5 A
